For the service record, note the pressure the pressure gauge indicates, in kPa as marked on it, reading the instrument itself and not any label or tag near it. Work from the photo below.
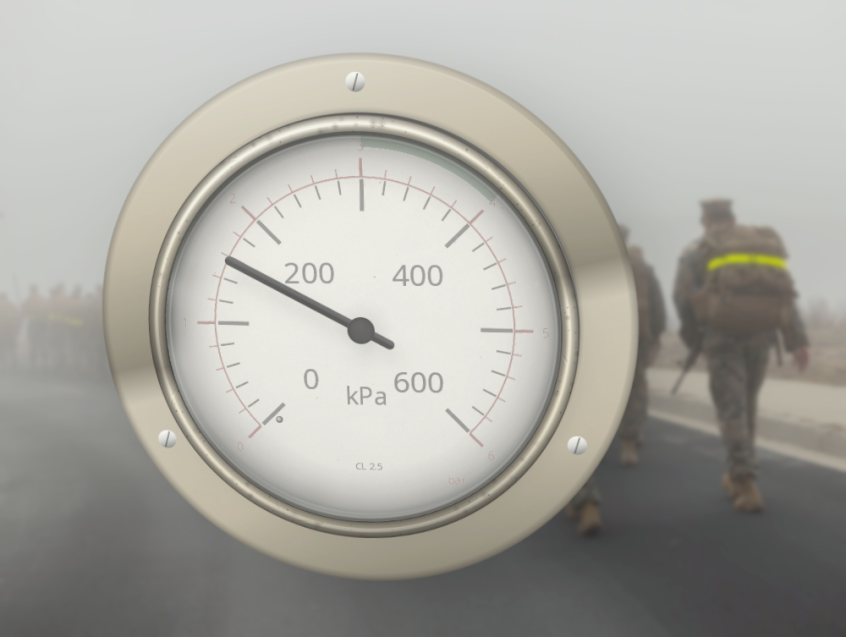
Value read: 160 kPa
